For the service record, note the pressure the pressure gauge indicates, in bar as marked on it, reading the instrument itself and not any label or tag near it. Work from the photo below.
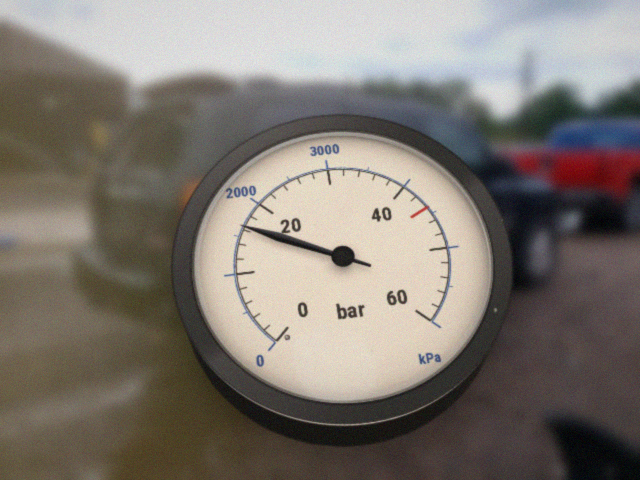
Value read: 16 bar
